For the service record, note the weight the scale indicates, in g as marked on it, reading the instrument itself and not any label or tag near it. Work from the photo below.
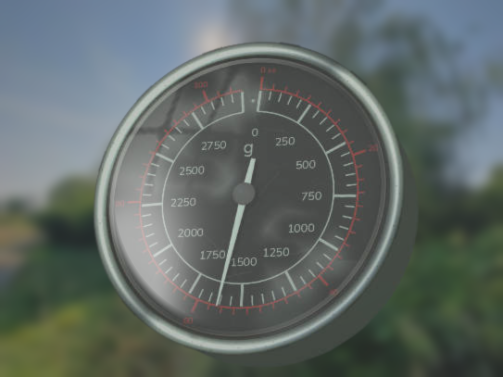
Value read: 1600 g
